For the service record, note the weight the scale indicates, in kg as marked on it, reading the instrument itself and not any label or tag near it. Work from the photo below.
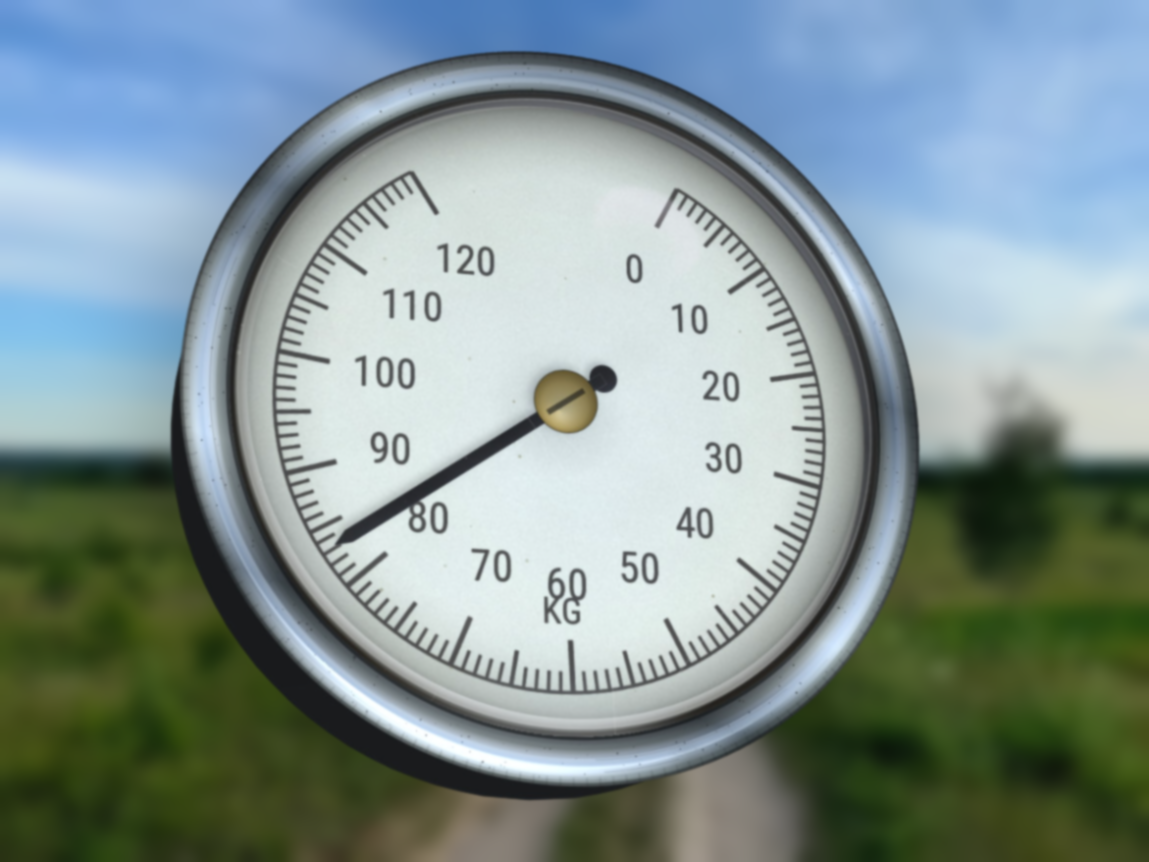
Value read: 83 kg
